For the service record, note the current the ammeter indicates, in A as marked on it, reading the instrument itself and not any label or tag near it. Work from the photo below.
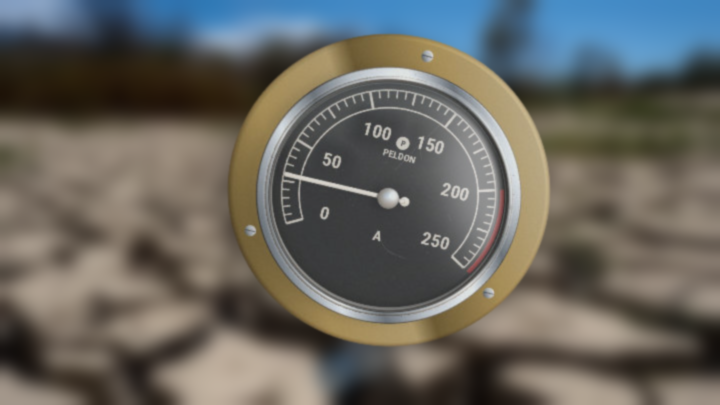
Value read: 30 A
